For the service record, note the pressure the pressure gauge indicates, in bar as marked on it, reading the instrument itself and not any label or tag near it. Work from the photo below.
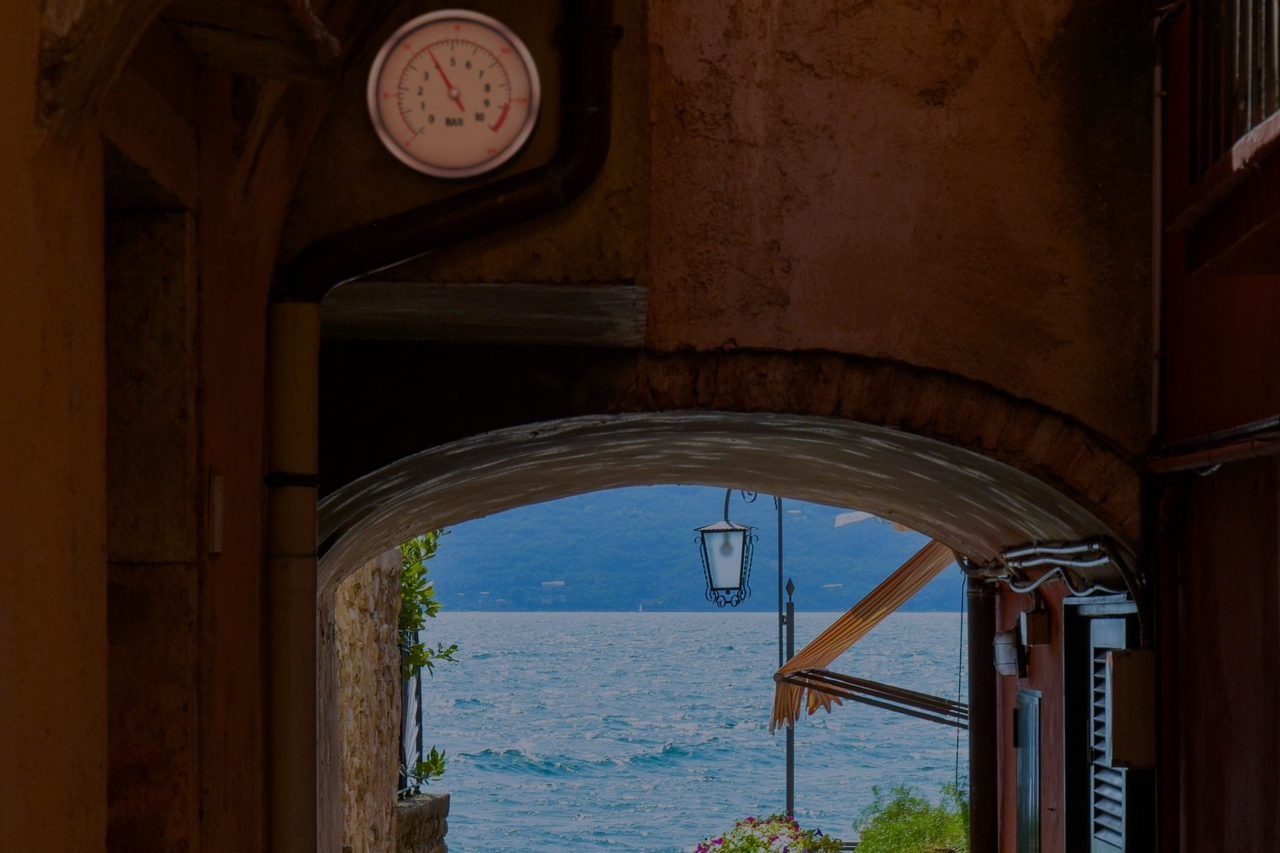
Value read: 4 bar
